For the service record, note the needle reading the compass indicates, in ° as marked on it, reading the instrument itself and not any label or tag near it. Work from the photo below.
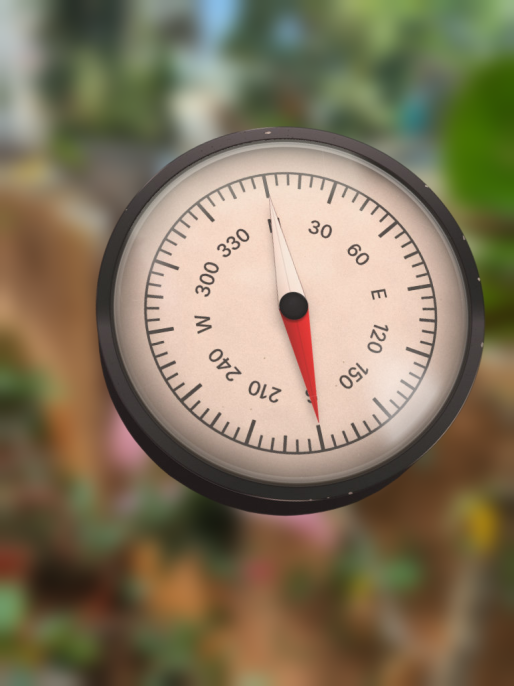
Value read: 180 °
